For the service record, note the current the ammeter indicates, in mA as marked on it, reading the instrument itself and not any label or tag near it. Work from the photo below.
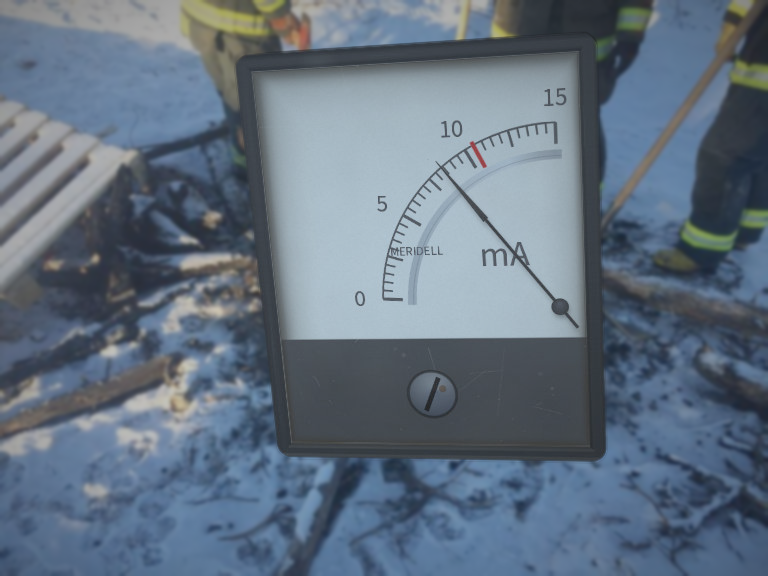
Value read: 8.5 mA
